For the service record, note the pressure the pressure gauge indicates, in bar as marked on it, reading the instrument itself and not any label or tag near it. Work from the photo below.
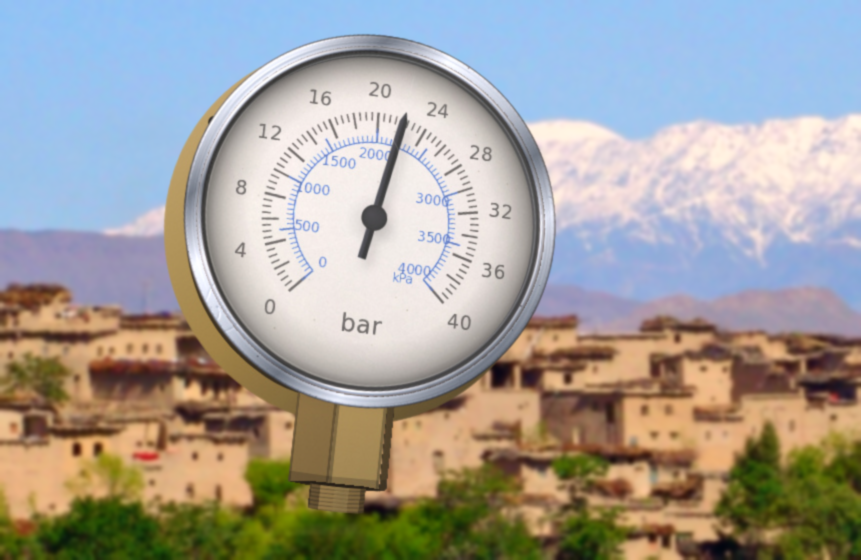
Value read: 22 bar
